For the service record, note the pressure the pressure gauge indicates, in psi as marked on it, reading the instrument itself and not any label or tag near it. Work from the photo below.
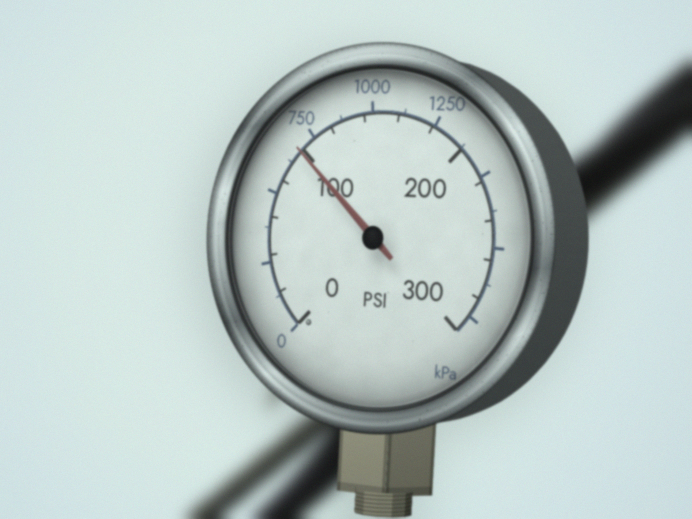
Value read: 100 psi
